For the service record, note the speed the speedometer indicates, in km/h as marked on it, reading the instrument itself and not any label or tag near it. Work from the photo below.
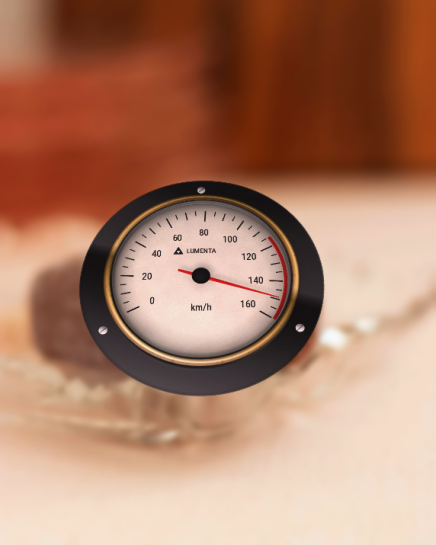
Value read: 150 km/h
